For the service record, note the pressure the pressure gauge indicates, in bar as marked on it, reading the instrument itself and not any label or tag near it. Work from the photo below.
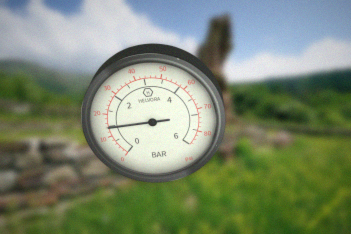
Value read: 1 bar
